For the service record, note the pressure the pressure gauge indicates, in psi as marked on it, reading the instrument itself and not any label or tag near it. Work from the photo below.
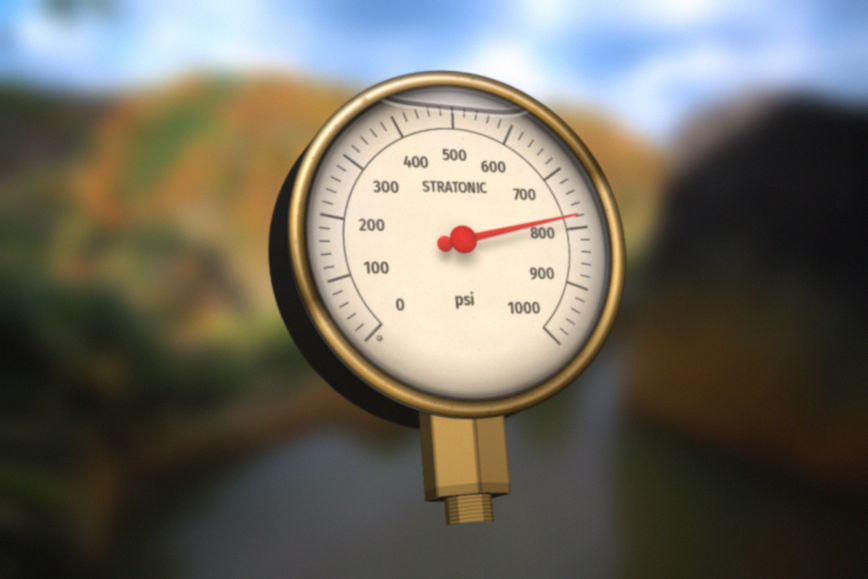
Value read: 780 psi
